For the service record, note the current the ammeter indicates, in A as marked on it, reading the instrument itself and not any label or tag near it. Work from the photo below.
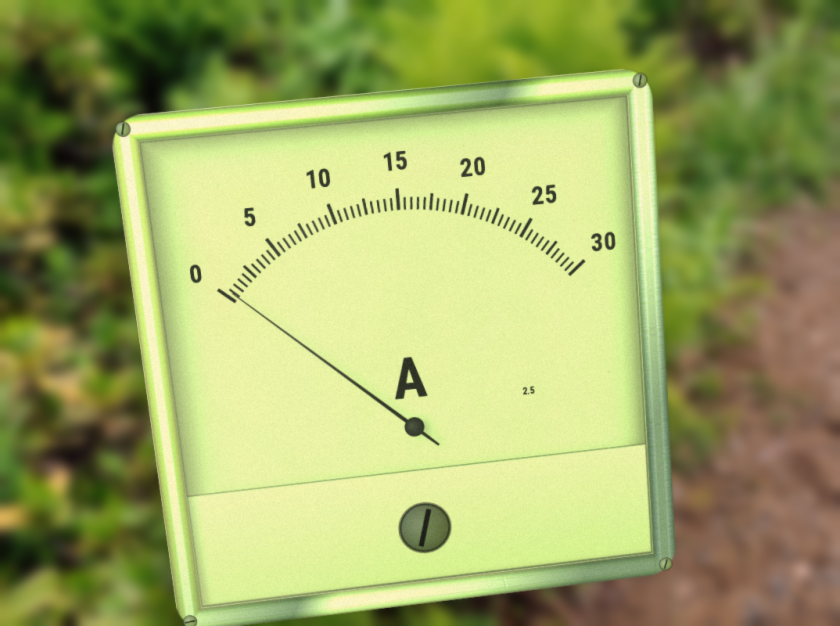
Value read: 0.5 A
